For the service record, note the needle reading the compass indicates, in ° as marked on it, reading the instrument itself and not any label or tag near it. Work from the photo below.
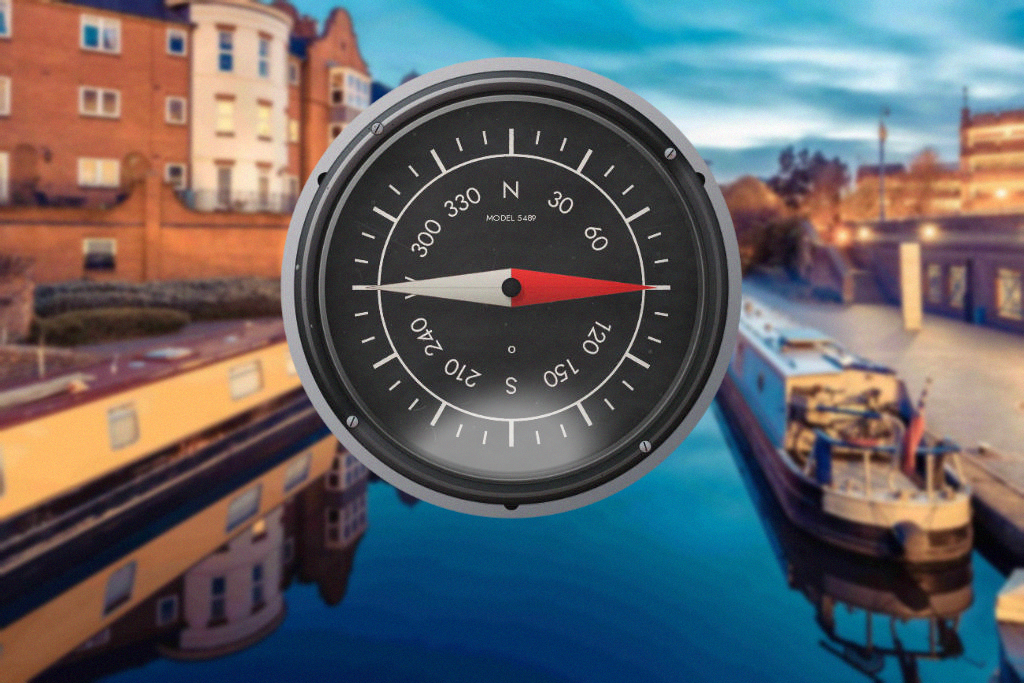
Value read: 90 °
